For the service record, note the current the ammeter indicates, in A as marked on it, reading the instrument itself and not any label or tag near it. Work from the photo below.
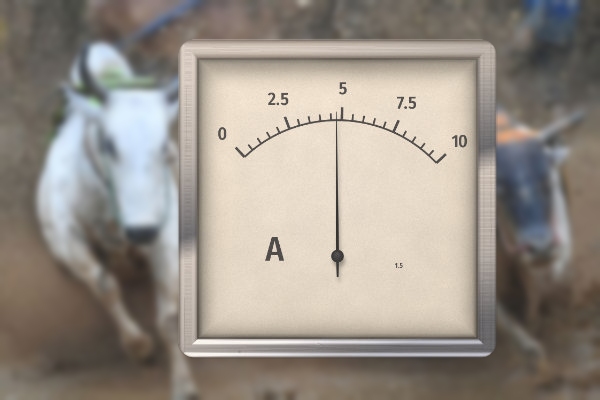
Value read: 4.75 A
